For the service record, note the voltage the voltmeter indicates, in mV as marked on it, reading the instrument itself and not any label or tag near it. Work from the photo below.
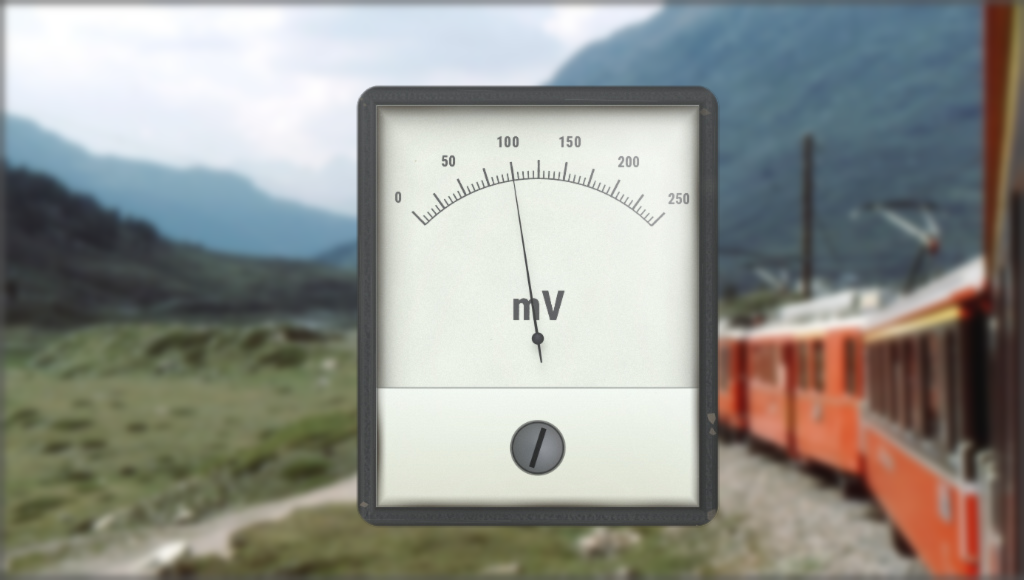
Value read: 100 mV
